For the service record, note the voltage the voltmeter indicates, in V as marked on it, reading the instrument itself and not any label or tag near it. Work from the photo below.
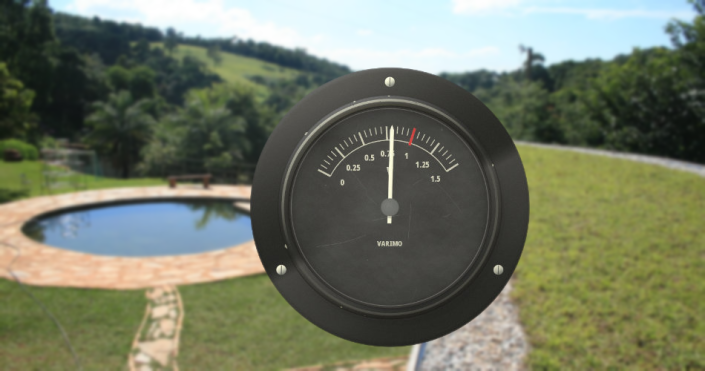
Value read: 0.8 V
